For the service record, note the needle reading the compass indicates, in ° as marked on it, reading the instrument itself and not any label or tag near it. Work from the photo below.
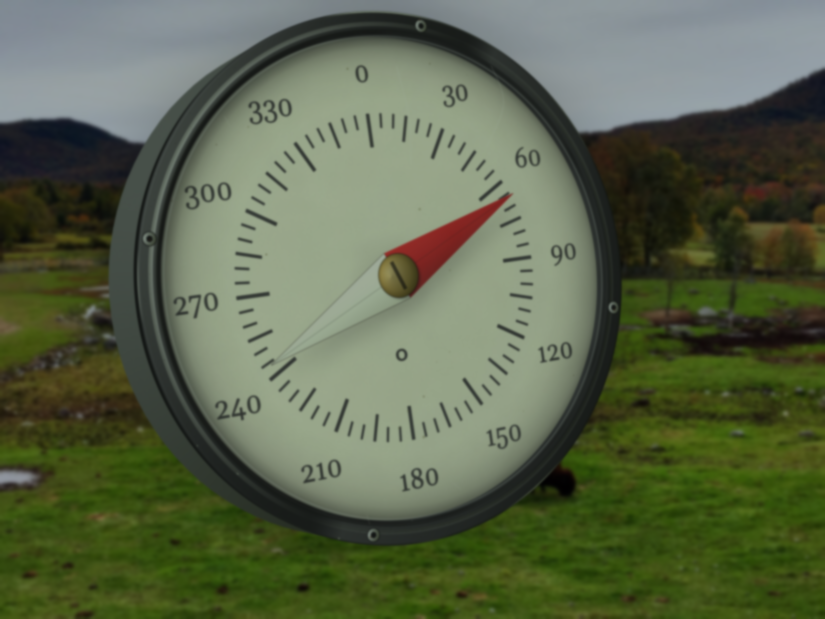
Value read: 65 °
